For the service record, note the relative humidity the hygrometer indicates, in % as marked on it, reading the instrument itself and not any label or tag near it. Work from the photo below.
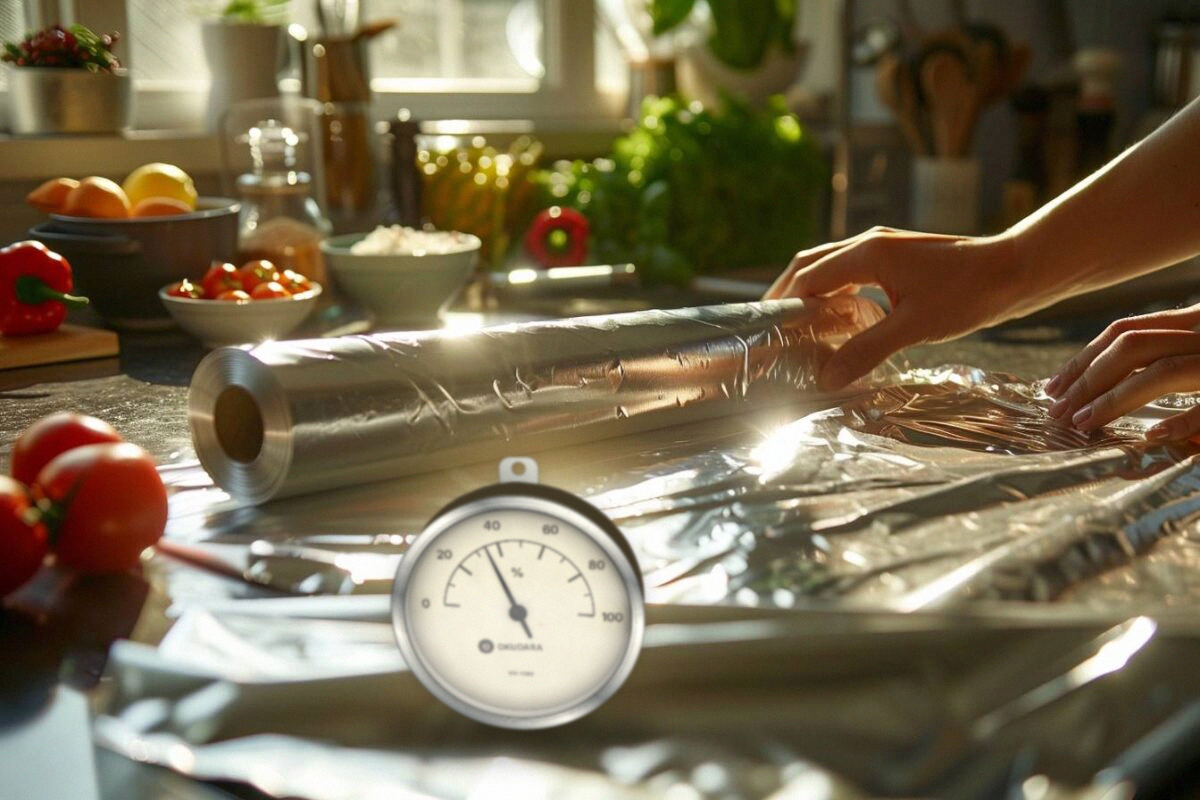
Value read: 35 %
